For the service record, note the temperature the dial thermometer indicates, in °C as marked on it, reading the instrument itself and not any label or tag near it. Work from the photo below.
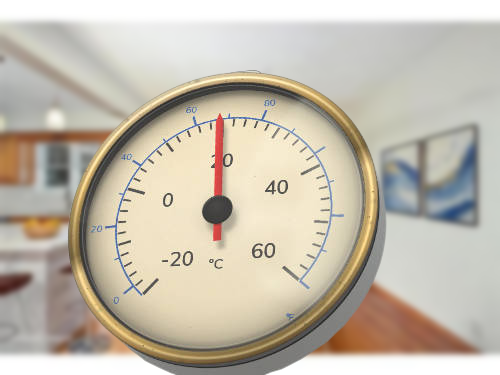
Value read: 20 °C
